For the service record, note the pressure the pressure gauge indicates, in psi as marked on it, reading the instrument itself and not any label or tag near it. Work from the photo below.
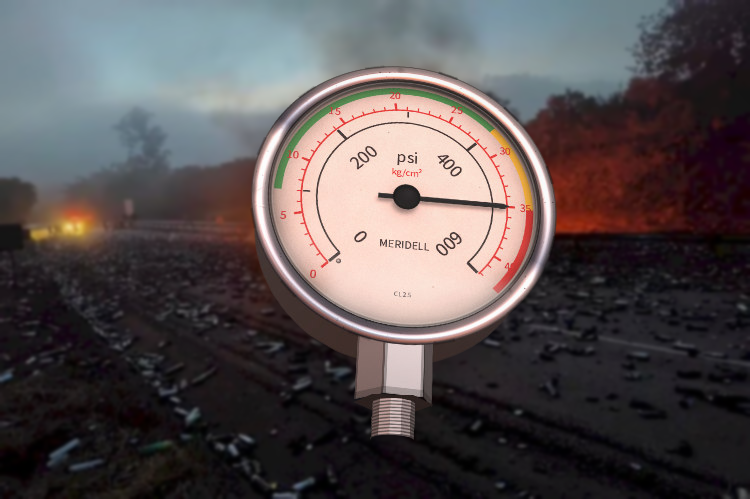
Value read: 500 psi
